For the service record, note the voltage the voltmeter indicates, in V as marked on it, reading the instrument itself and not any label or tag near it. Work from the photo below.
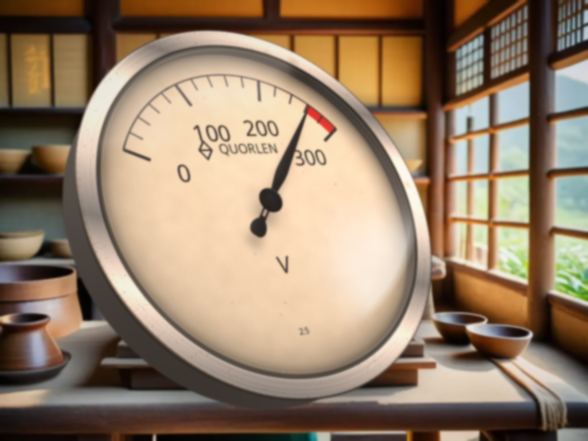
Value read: 260 V
